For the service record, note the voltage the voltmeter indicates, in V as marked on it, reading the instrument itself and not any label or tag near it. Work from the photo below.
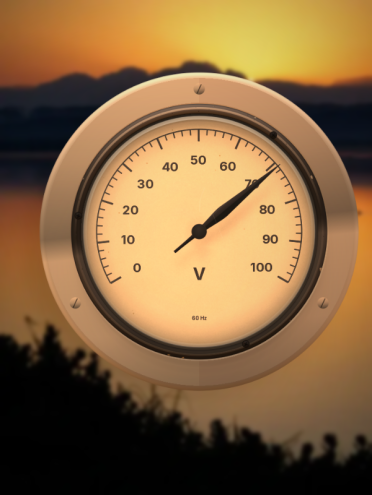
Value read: 71 V
